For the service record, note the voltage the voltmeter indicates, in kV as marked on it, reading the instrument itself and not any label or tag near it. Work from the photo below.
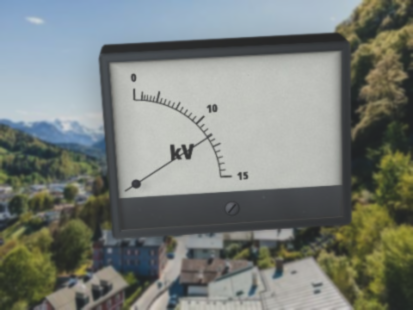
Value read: 11.5 kV
